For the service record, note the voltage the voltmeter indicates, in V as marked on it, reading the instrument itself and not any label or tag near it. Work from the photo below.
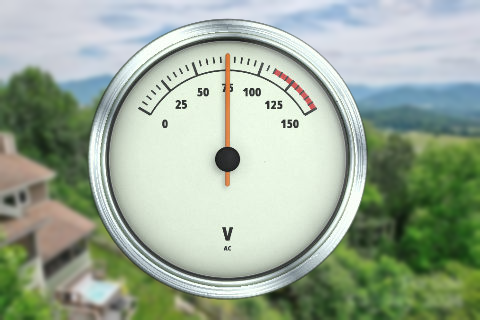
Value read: 75 V
